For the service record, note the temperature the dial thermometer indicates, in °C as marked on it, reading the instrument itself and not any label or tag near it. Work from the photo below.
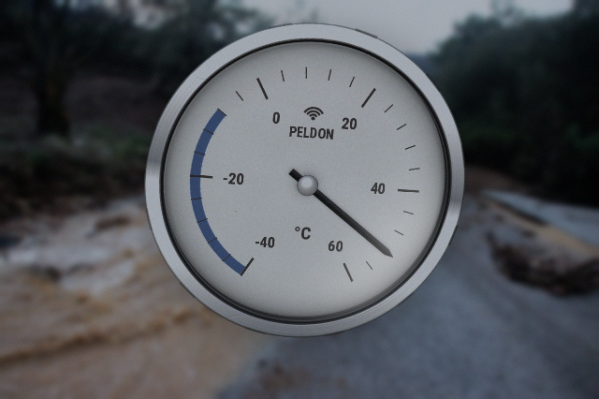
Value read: 52 °C
